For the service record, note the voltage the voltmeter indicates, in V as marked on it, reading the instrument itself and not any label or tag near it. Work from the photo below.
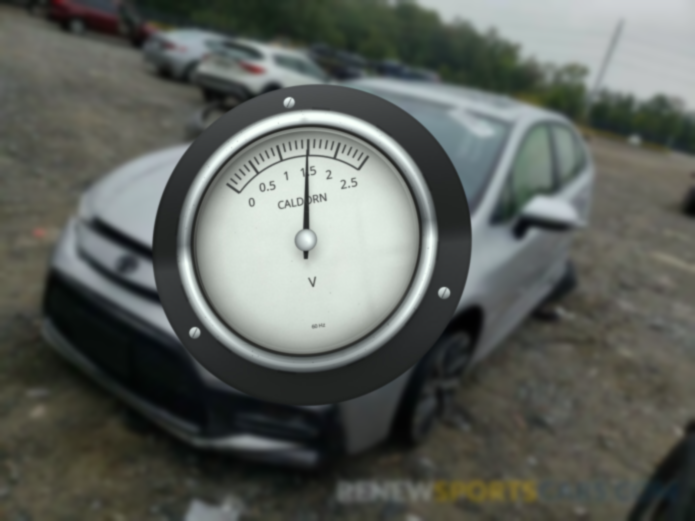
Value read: 1.5 V
